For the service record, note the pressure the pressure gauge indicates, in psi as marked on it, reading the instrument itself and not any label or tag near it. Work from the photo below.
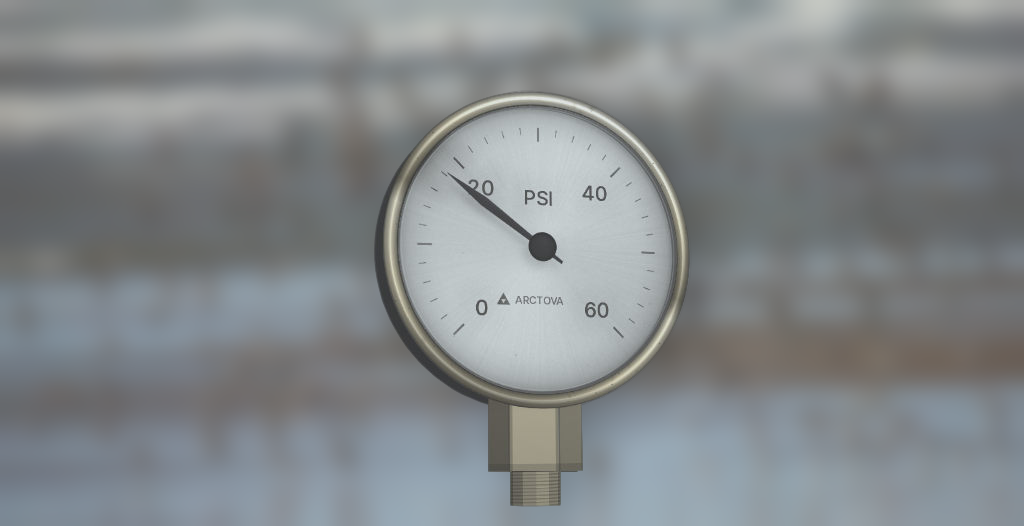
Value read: 18 psi
